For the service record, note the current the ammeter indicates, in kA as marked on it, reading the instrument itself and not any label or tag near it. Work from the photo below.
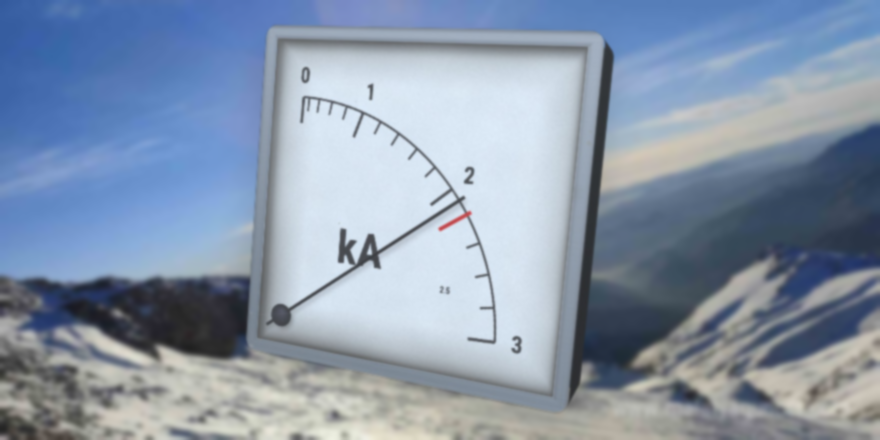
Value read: 2.1 kA
